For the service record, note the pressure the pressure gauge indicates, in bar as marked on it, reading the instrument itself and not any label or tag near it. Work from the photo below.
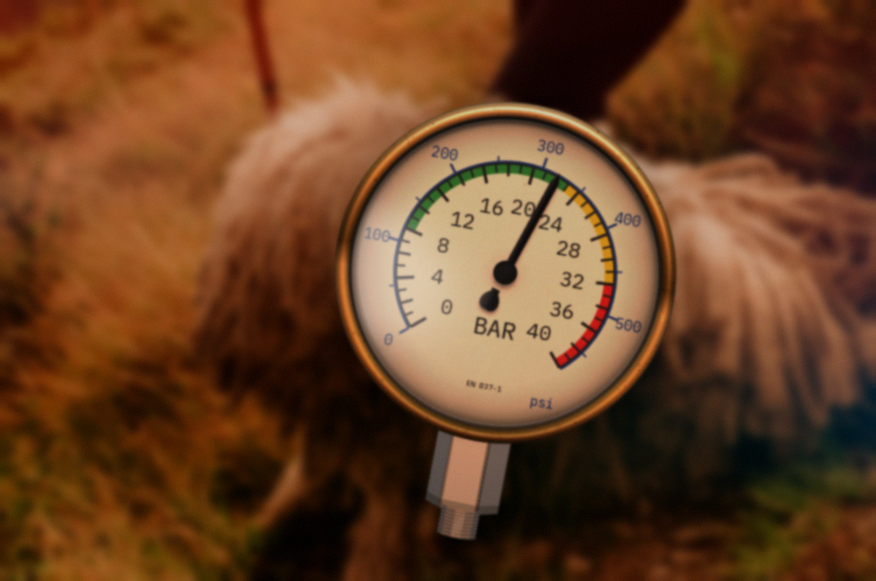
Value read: 22 bar
